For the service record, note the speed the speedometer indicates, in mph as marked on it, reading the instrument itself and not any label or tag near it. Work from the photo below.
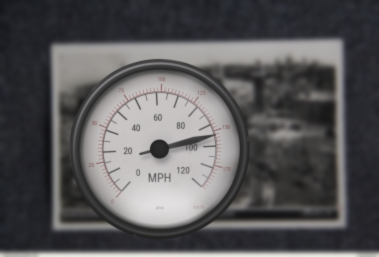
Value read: 95 mph
